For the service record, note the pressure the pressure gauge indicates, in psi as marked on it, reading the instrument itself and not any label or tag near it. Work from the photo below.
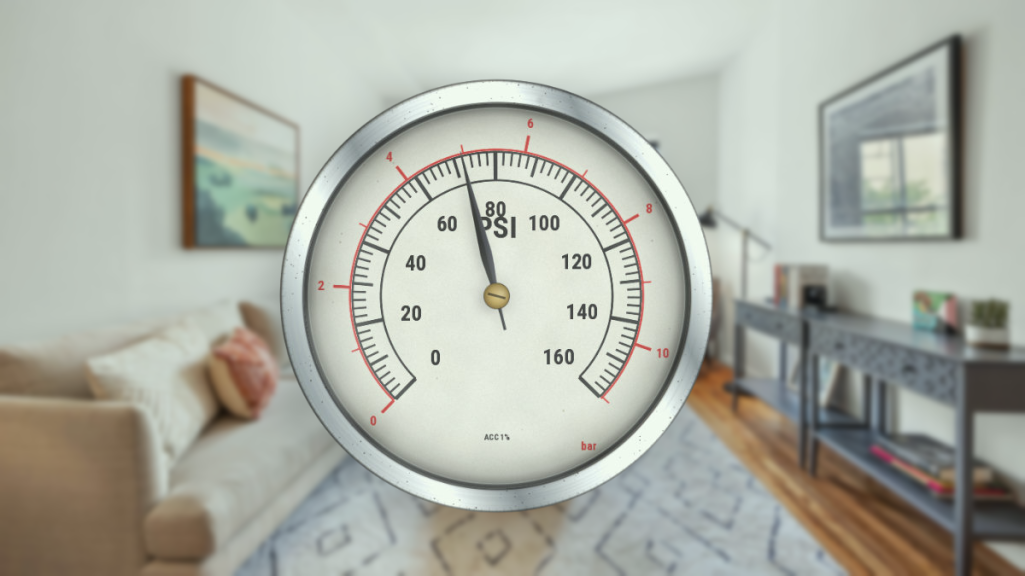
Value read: 72 psi
